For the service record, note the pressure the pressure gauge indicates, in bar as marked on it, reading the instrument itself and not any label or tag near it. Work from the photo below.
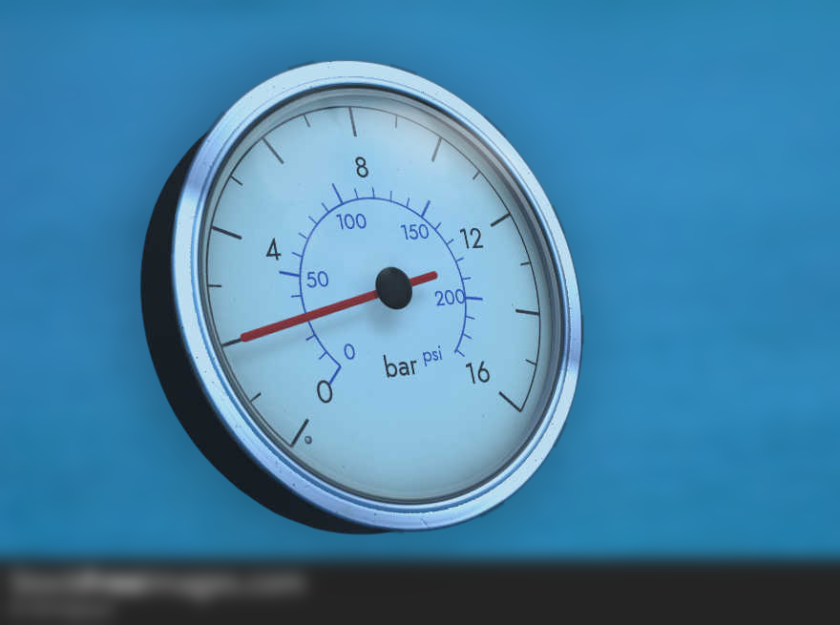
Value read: 2 bar
